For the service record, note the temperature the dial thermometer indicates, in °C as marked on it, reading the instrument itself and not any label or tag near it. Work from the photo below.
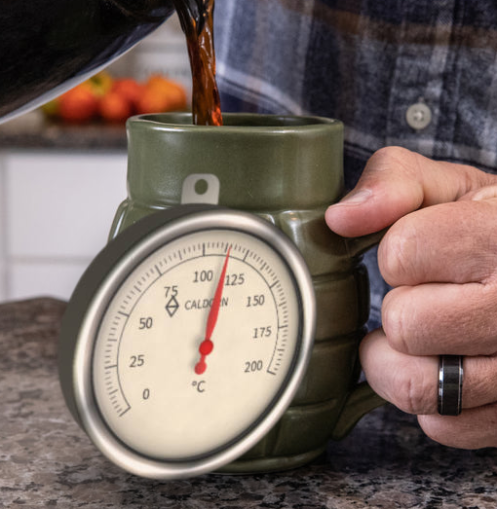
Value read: 112.5 °C
